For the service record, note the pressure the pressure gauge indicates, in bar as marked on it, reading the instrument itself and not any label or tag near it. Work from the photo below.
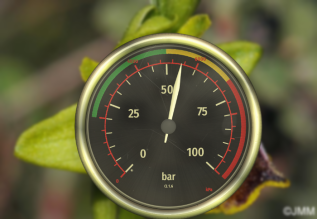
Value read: 55 bar
